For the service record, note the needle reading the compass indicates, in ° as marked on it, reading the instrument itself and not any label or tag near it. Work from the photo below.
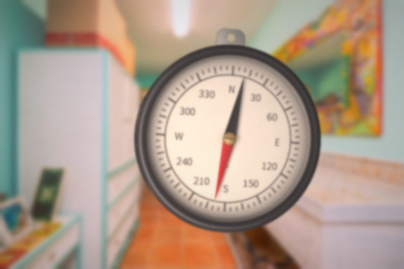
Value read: 190 °
